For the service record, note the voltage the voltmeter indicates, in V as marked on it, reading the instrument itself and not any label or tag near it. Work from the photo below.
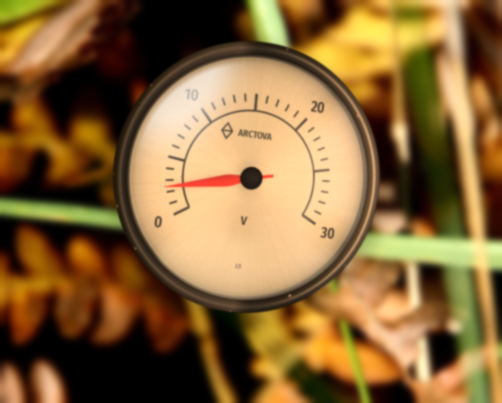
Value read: 2.5 V
